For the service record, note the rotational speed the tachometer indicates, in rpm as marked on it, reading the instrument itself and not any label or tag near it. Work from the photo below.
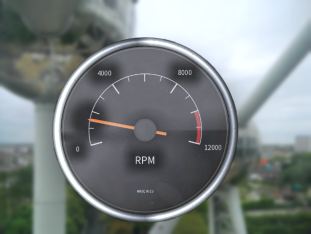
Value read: 1500 rpm
